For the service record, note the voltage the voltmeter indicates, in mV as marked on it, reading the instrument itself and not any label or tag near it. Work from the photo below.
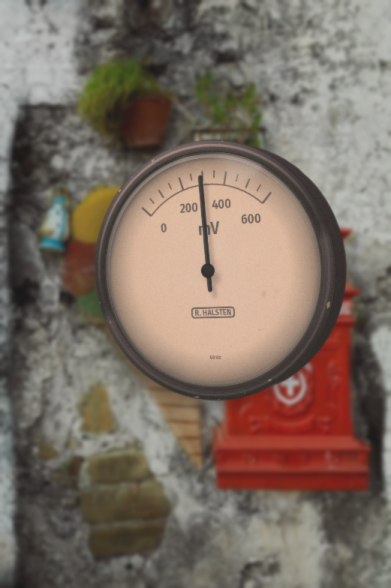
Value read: 300 mV
